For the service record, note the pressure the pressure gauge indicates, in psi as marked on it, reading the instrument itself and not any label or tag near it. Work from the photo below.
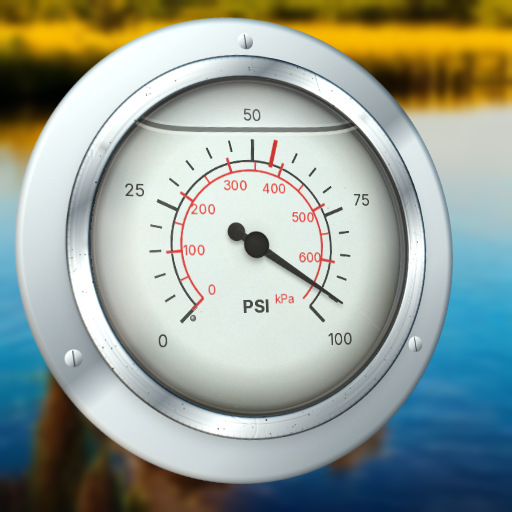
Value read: 95 psi
